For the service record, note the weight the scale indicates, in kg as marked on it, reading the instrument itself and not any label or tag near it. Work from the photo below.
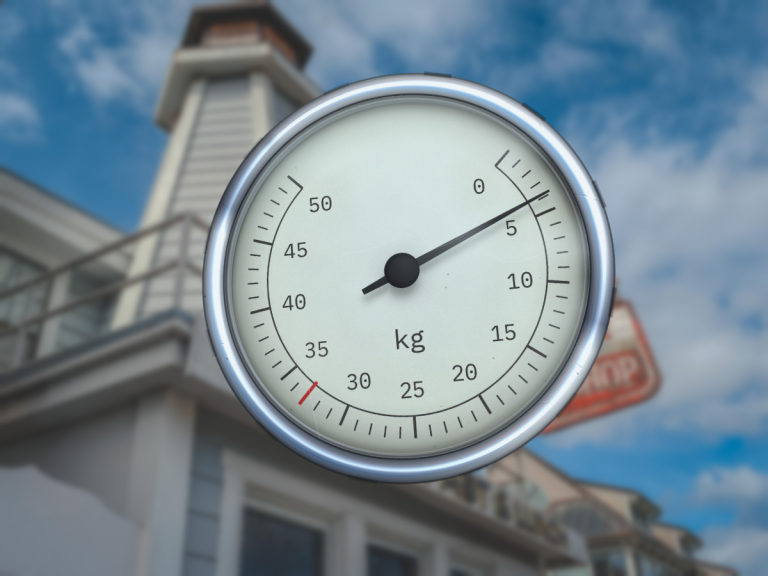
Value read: 4 kg
